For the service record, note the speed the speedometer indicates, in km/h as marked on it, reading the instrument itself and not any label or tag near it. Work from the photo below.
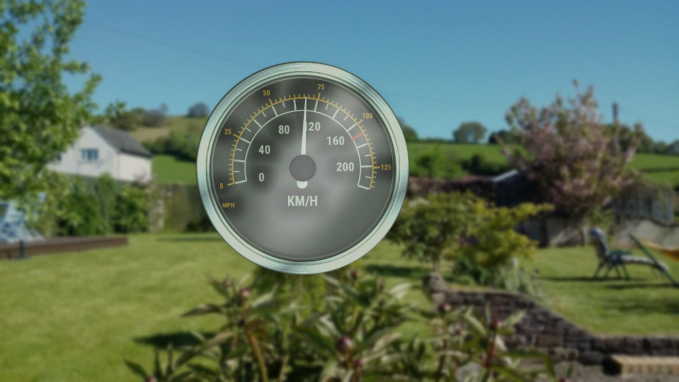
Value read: 110 km/h
